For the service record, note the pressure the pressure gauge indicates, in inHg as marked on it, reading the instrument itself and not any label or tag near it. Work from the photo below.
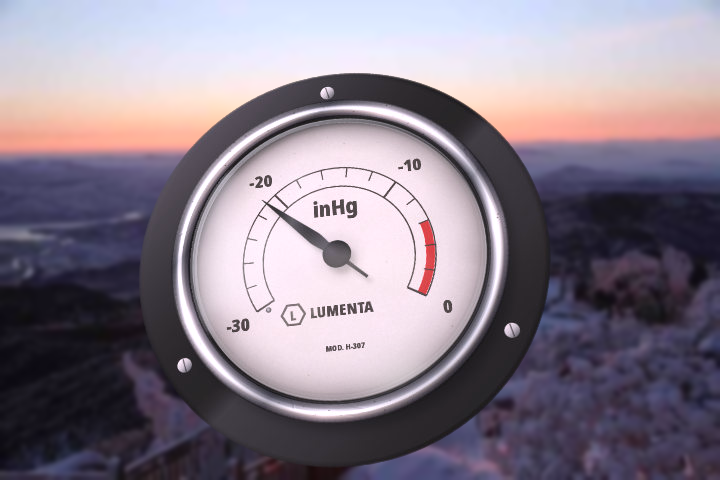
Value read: -21 inHg
